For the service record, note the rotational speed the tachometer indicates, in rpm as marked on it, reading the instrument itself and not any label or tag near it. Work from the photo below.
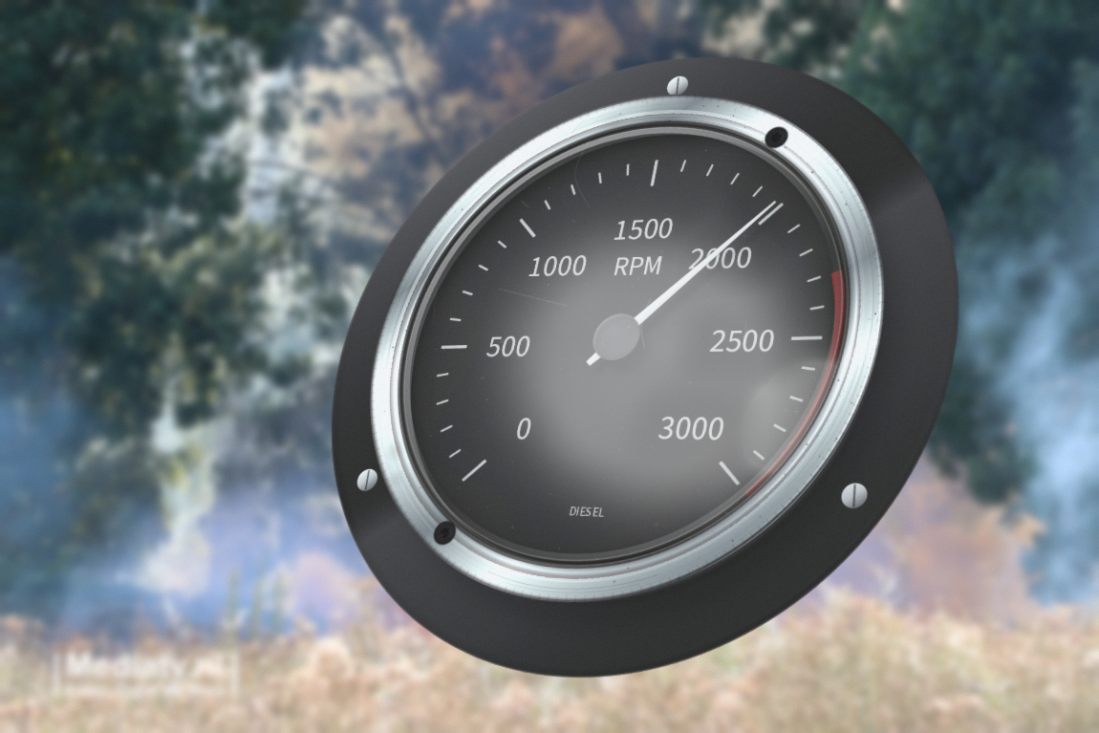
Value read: 2000 rpm
